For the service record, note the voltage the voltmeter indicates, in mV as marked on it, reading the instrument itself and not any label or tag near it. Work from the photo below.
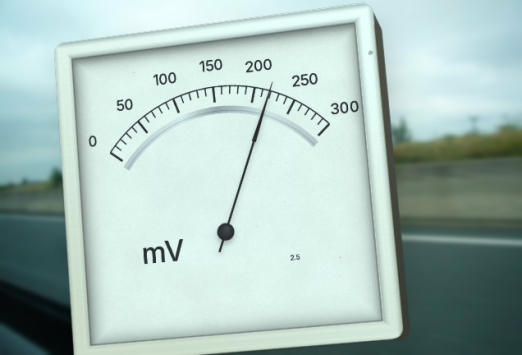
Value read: 220 mV
